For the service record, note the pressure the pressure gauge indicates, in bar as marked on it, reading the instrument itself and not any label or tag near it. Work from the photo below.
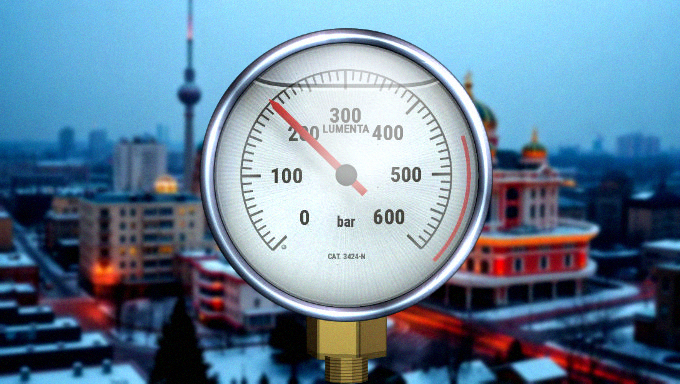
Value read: 200 bar
